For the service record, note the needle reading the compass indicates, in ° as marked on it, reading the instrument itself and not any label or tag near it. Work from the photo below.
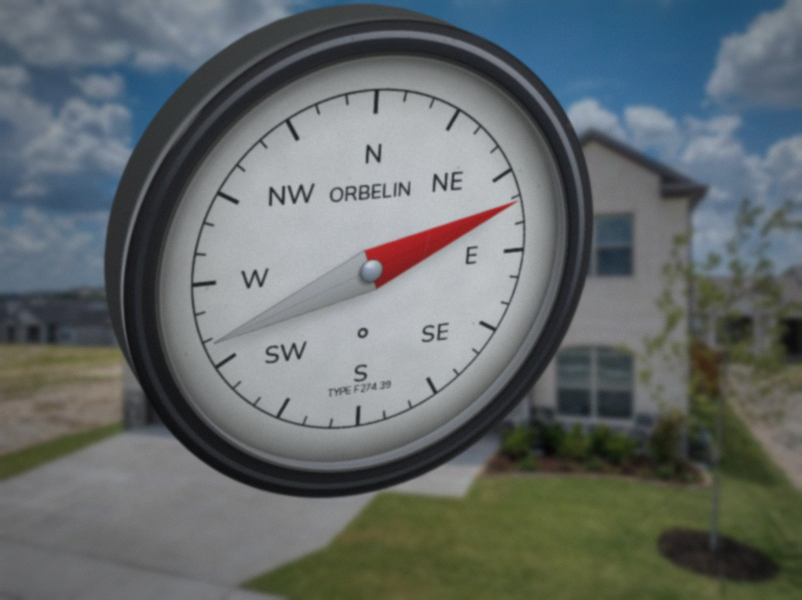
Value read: 70 °
